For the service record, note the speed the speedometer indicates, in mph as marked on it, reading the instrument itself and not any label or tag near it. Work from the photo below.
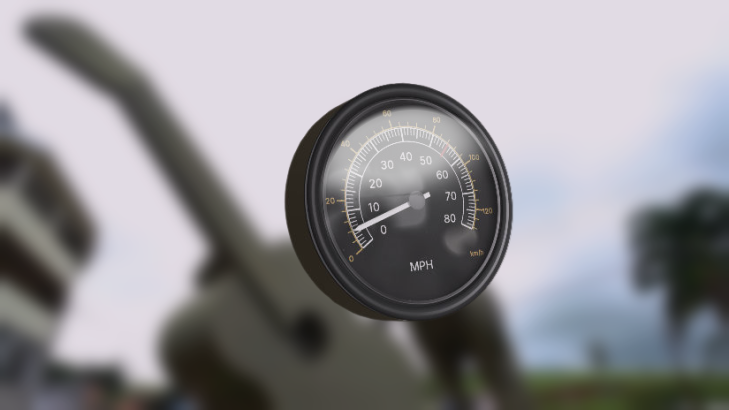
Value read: 5 mph
